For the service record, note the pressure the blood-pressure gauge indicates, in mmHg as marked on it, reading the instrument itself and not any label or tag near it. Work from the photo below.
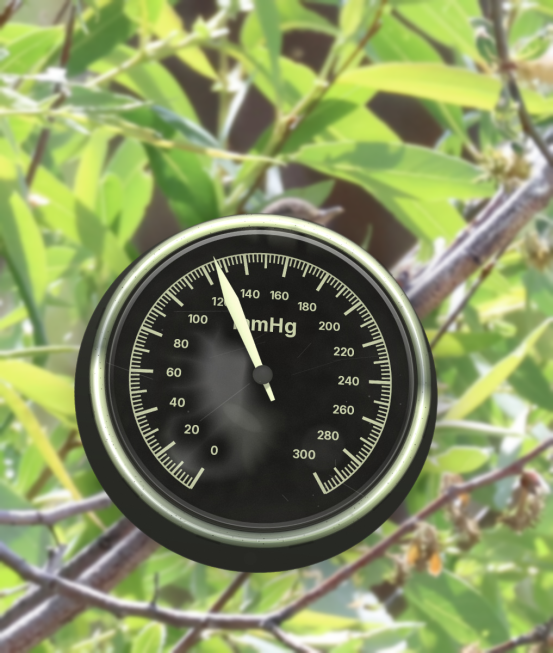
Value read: 126 mmHg
